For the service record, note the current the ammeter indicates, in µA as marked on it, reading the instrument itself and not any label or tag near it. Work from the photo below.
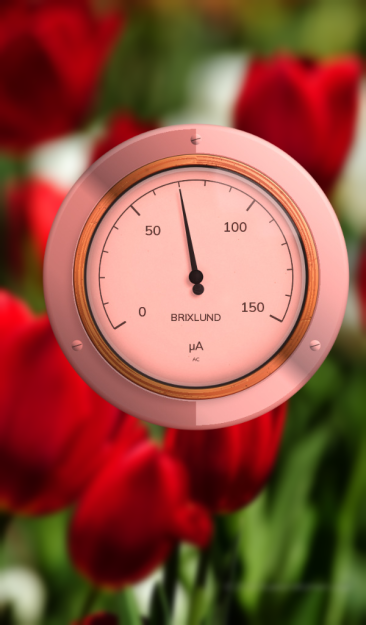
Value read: 70 µA
